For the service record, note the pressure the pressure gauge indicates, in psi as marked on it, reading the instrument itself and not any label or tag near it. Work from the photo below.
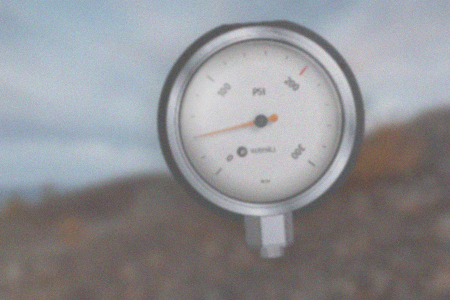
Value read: 40 psi
